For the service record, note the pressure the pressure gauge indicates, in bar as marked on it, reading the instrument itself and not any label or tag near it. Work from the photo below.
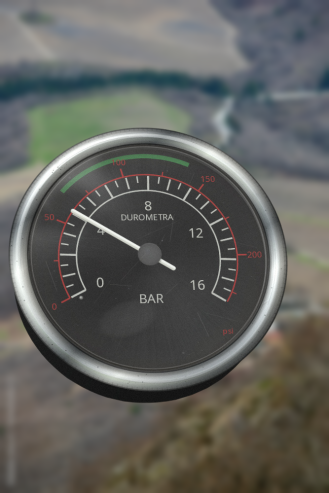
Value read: 4 bar
